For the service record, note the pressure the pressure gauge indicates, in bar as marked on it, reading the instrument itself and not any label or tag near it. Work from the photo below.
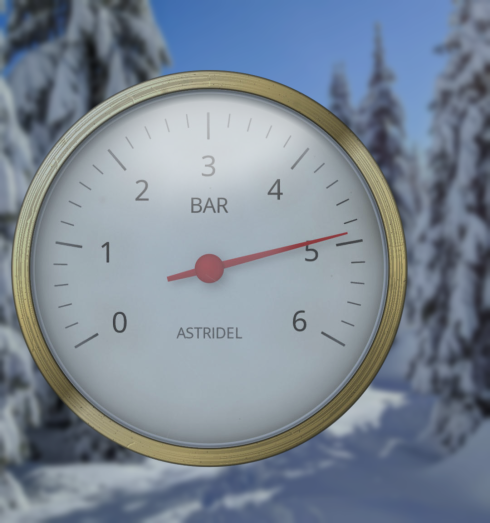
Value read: 4.9 bar
